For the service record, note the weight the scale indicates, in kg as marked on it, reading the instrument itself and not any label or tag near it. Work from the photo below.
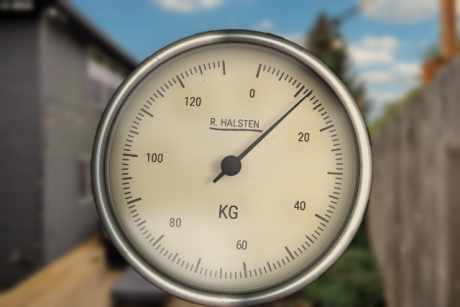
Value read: 12 kg
